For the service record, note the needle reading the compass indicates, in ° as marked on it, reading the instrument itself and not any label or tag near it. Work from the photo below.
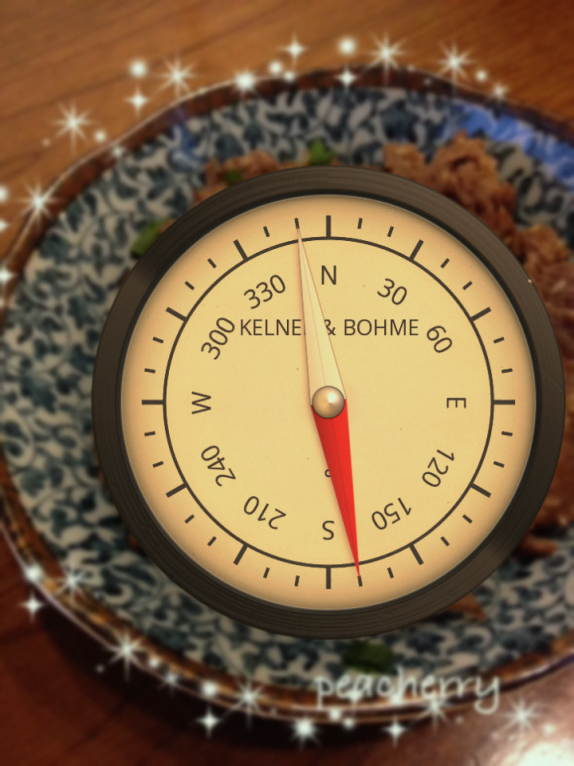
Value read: 170 °
